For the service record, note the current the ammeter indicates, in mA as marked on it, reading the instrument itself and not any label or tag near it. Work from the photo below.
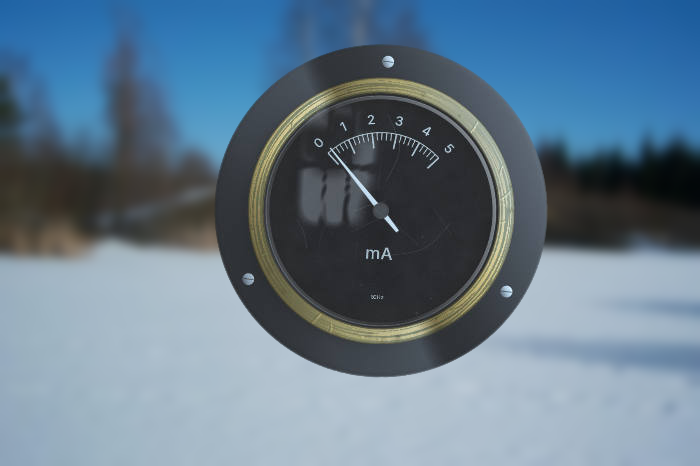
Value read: 0.2 mA
